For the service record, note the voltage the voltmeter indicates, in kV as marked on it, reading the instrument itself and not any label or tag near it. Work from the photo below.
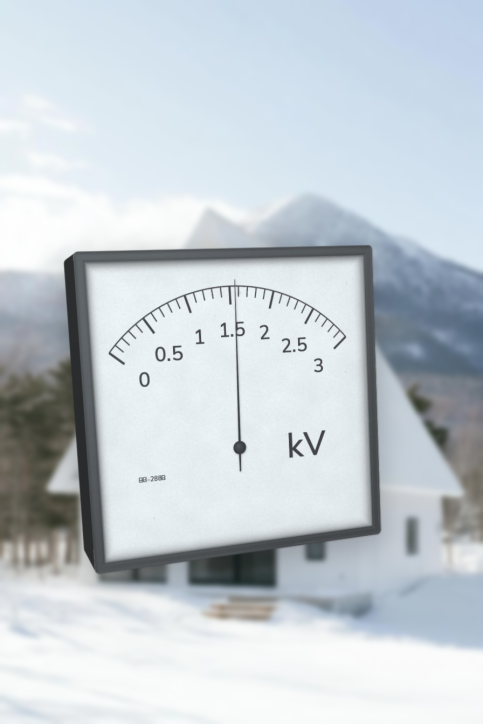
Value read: 1.55 kV
